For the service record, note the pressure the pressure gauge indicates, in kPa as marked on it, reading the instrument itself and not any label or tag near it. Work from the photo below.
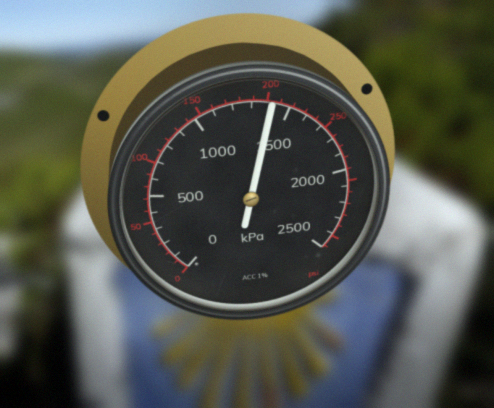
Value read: 1400 kPa
